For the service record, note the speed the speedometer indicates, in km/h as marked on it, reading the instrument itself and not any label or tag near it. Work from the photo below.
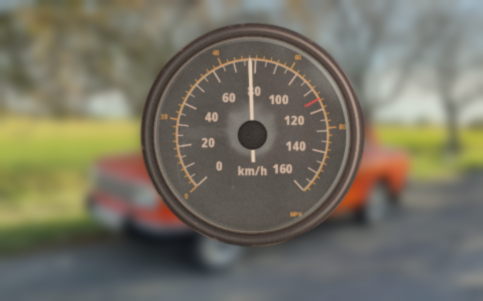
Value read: 77.5 km/h
